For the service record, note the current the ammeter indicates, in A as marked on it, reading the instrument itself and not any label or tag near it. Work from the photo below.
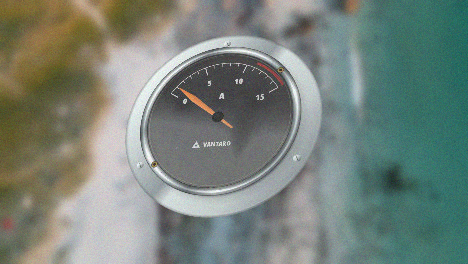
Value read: 1 A
